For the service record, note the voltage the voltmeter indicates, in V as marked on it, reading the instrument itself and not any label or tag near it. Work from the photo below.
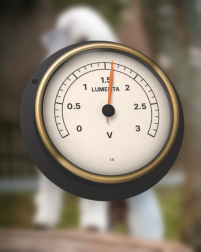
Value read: 1.6 V
